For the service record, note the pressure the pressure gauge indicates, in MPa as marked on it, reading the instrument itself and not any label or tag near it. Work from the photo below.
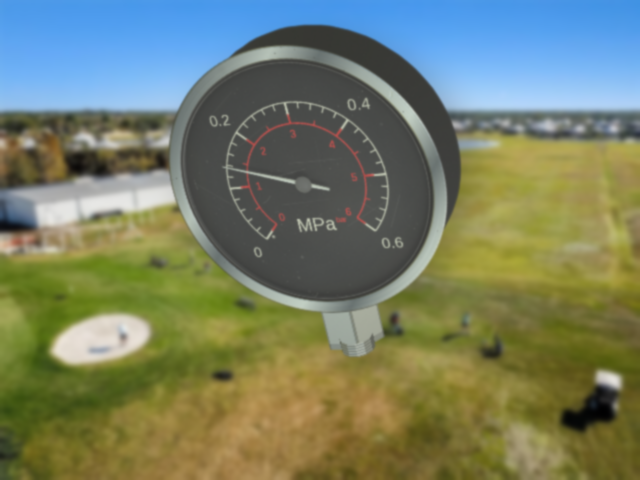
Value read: 0.14 MPa
